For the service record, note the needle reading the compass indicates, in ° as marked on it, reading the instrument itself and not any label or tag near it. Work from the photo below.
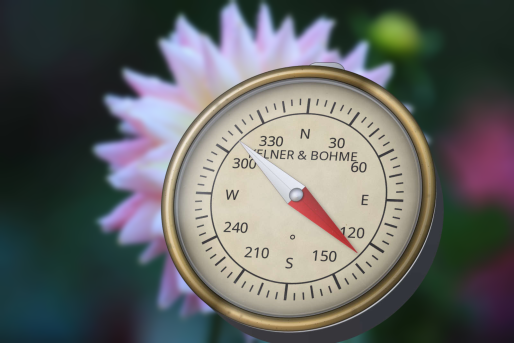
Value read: 130 °
